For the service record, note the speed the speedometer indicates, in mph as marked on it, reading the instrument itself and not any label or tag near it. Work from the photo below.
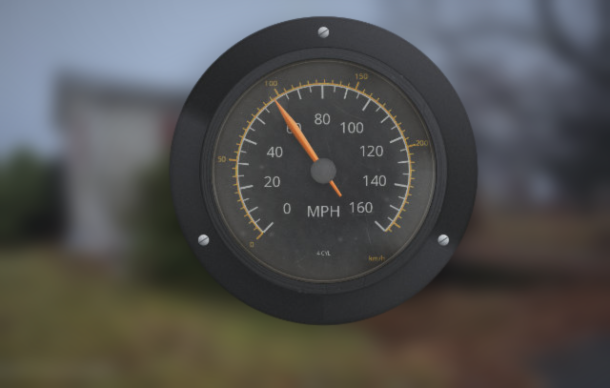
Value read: 60 mph
